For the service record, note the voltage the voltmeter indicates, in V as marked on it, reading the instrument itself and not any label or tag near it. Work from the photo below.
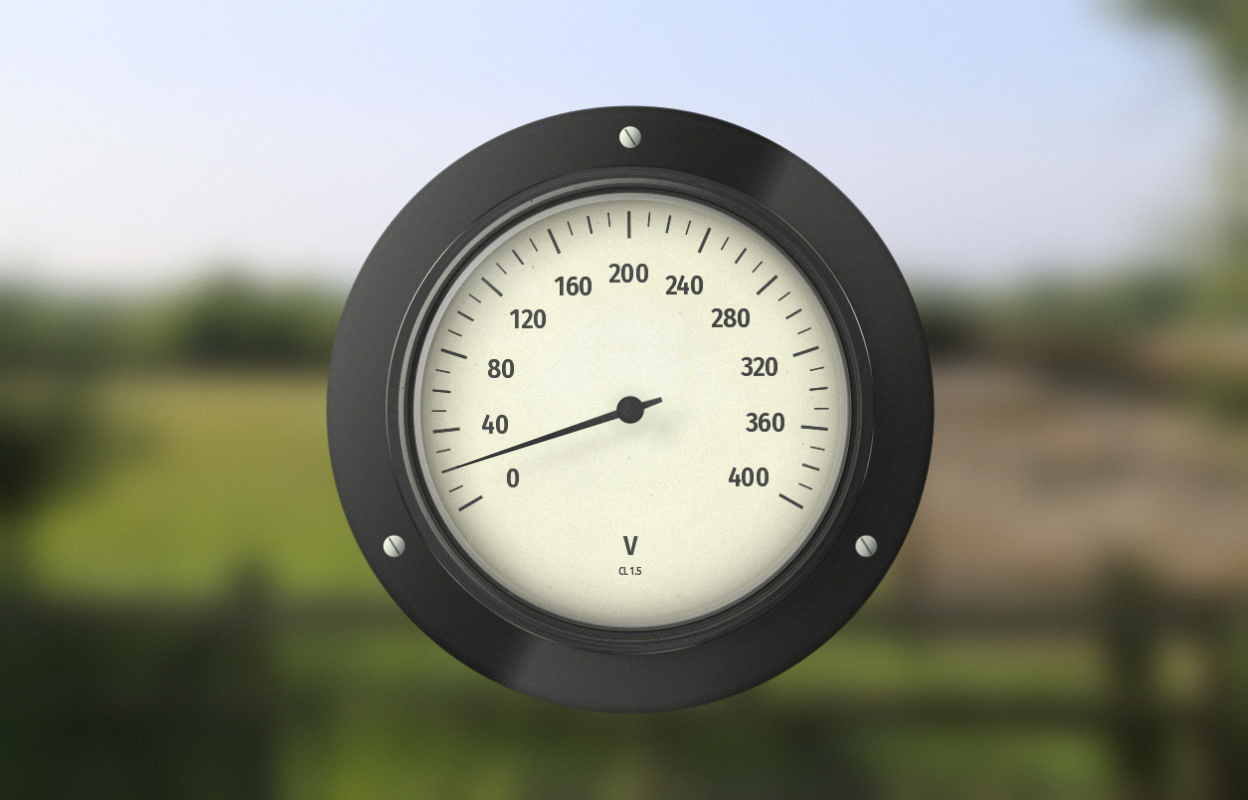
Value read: 20 V
